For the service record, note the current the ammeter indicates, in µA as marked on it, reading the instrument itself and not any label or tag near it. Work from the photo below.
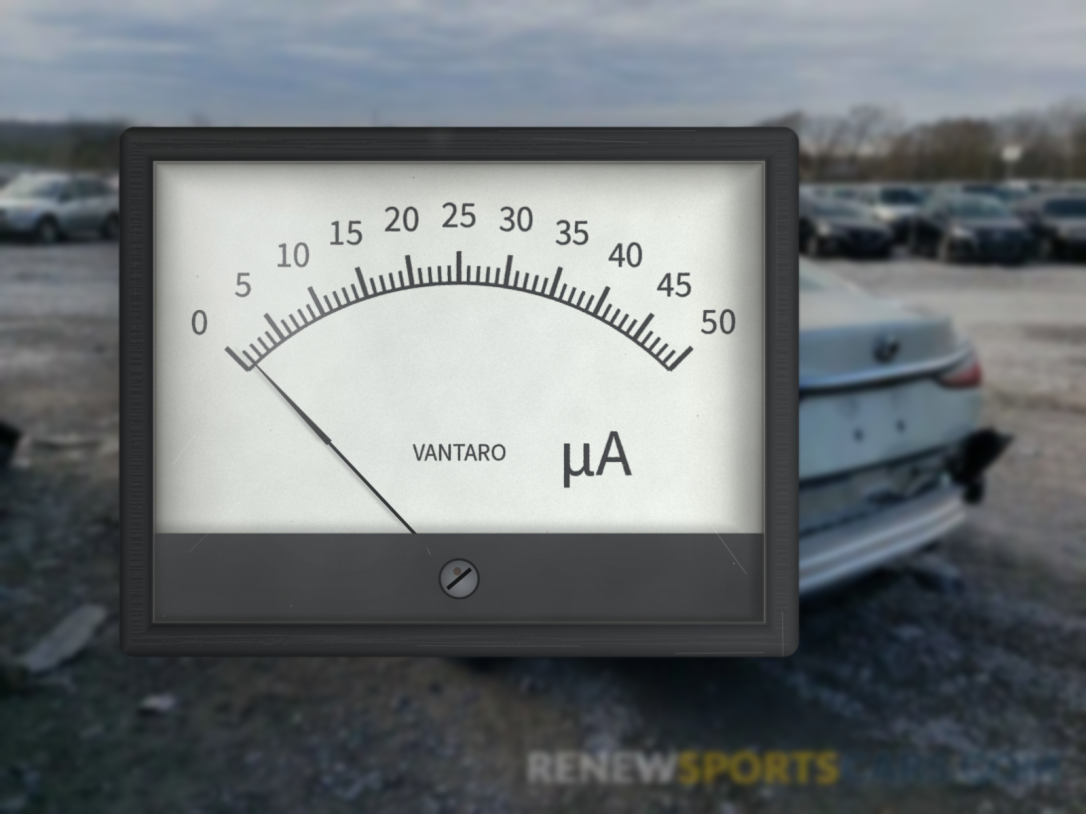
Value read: 1 µA
